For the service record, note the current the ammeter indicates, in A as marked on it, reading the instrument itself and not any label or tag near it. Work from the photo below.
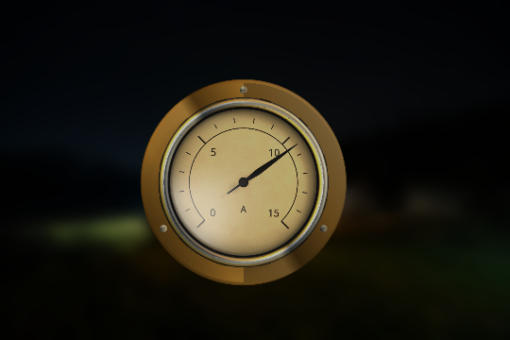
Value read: 10.5 A
